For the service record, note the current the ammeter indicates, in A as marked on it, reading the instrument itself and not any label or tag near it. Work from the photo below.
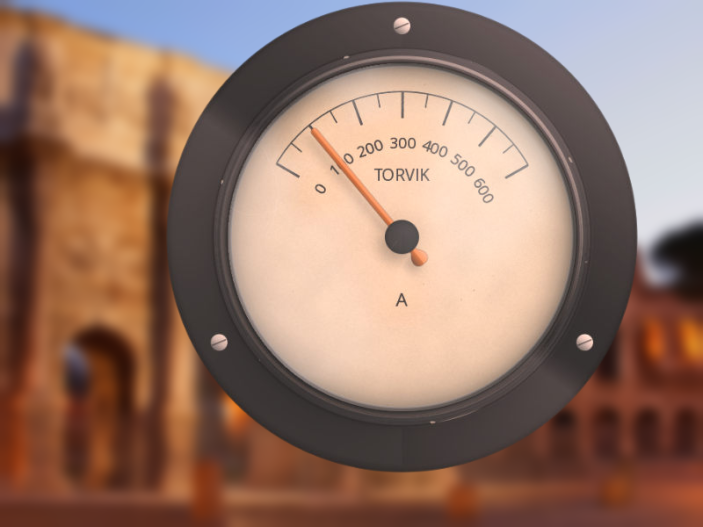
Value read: 100 A
